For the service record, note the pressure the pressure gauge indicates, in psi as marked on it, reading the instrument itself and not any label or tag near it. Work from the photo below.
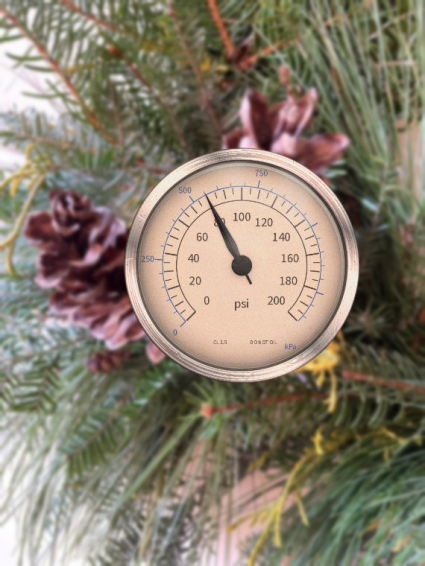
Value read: 80 psi
